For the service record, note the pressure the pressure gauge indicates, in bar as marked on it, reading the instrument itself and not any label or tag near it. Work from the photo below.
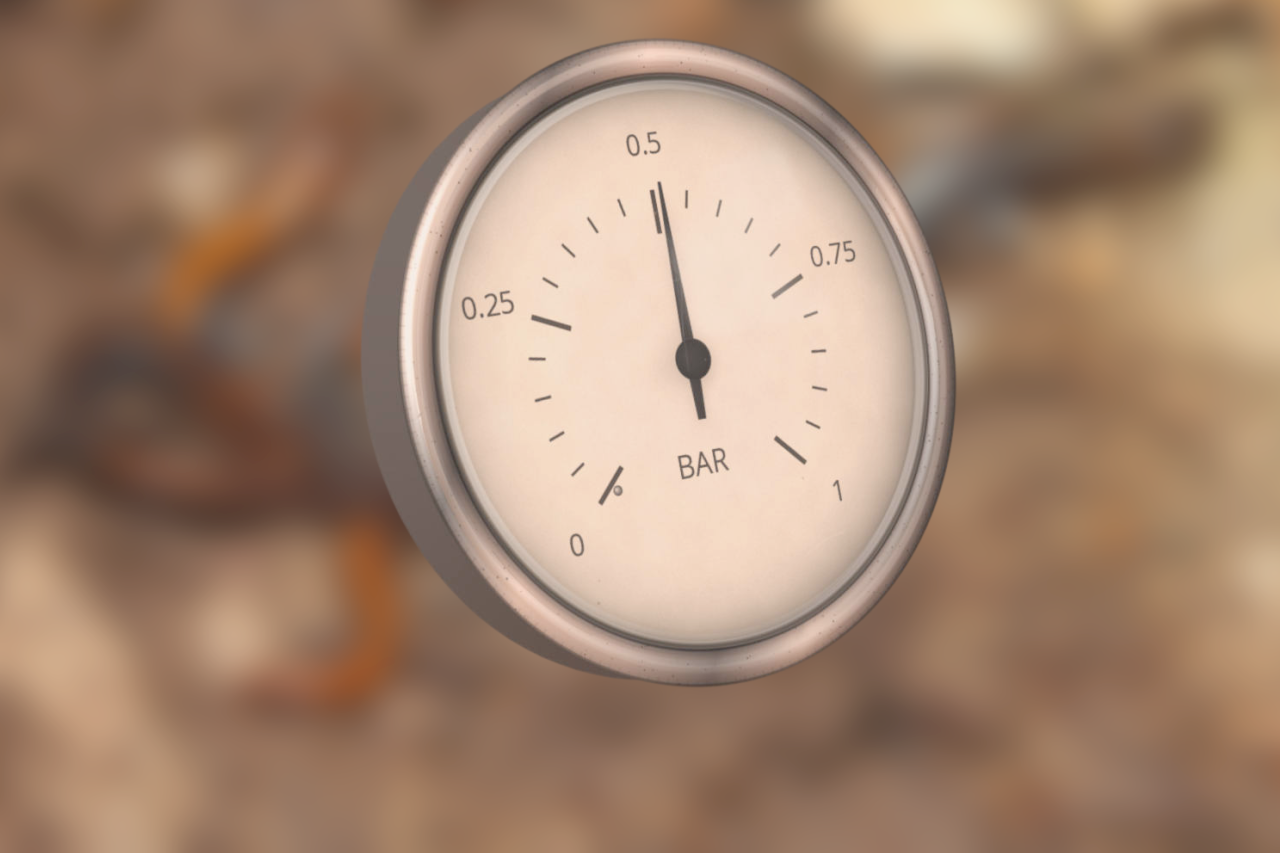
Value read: 0.5 bar
